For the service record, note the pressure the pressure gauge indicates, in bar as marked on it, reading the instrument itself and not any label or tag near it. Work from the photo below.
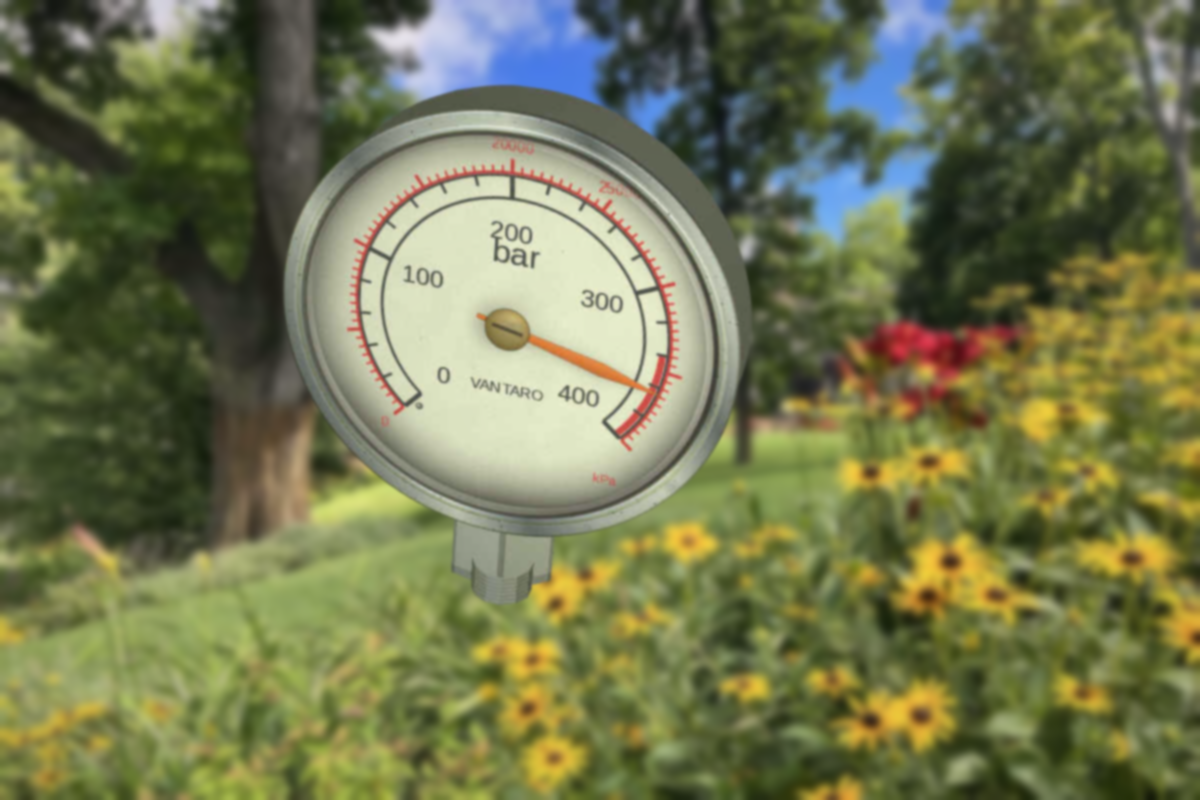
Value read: 360 bar
